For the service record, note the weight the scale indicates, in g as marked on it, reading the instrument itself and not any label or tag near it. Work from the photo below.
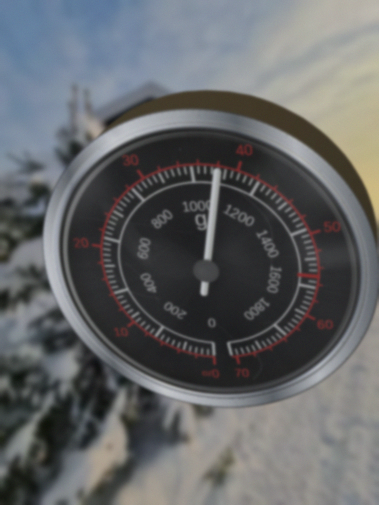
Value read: 1080 g
